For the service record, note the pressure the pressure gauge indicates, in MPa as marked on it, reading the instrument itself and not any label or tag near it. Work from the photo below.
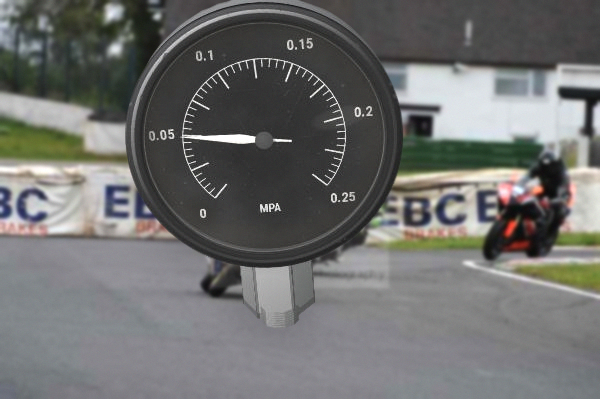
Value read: 0.05 MPa
